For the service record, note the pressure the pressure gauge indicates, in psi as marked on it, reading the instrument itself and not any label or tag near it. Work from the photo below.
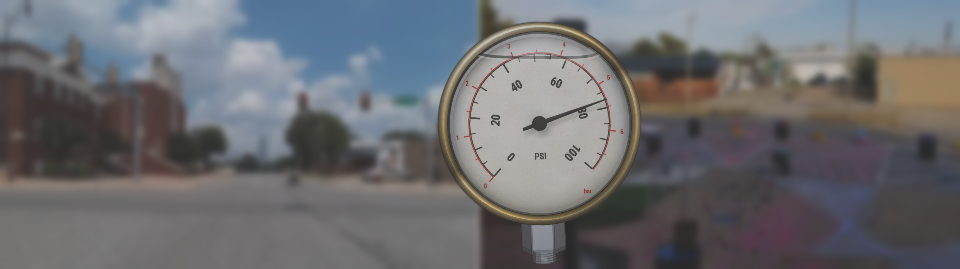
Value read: 77.5 psi
